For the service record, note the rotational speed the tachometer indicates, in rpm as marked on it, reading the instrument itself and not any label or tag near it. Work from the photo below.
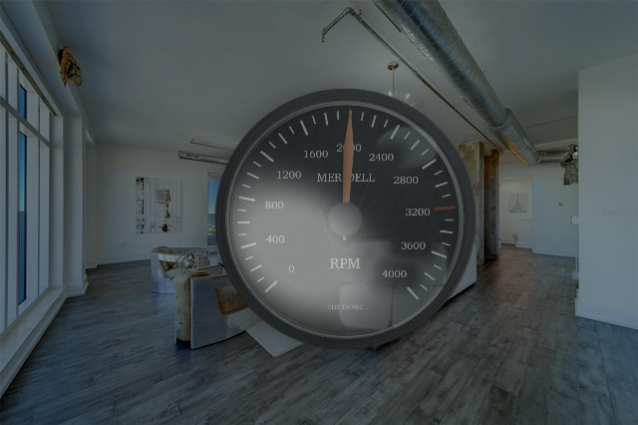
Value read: 2000 rpm
